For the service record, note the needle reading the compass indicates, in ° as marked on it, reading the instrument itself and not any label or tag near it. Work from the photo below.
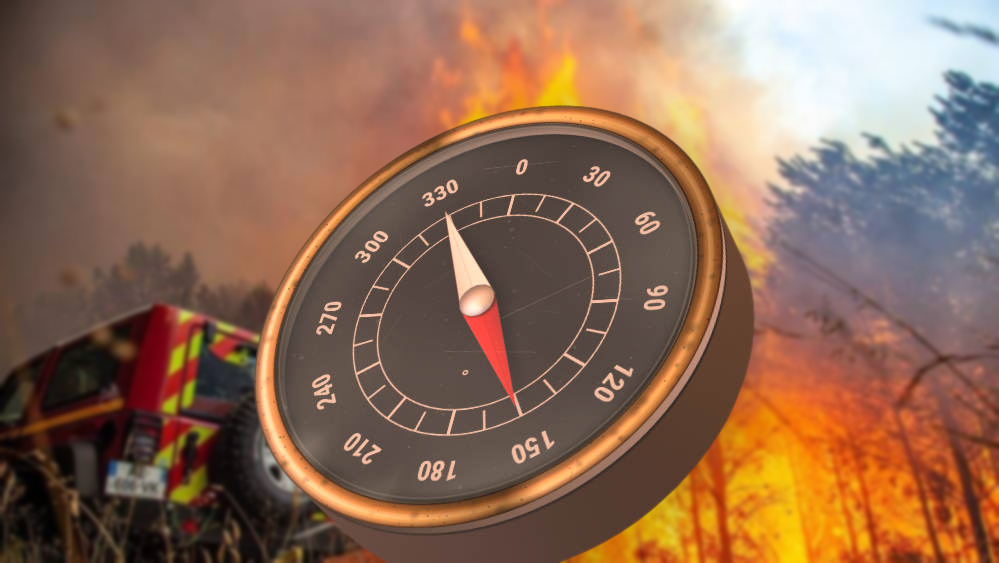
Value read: 150 °
